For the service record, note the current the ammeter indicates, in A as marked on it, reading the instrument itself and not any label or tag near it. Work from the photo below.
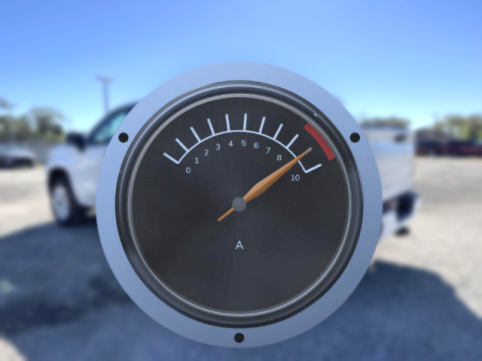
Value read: 9 A
